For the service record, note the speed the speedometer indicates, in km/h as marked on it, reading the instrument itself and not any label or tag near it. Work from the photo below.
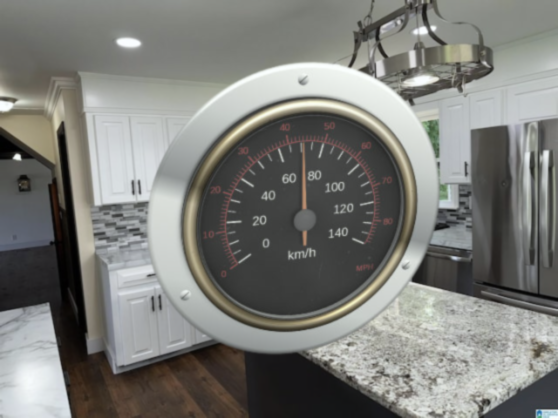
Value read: 70 km/h
